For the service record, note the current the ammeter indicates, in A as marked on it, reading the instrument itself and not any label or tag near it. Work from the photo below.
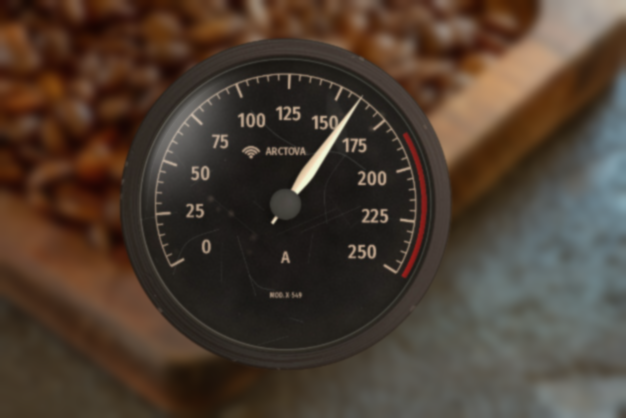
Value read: 160 A
